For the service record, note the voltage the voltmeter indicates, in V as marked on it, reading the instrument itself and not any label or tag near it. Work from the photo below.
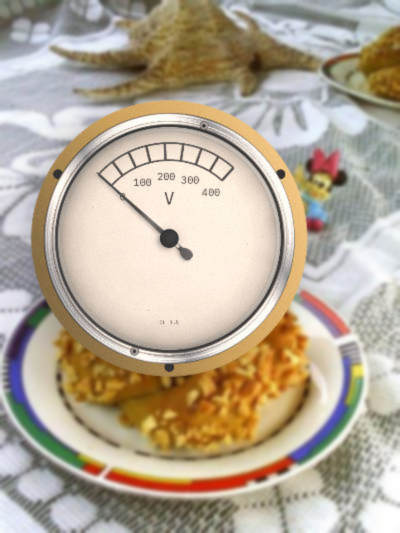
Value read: 0 V
